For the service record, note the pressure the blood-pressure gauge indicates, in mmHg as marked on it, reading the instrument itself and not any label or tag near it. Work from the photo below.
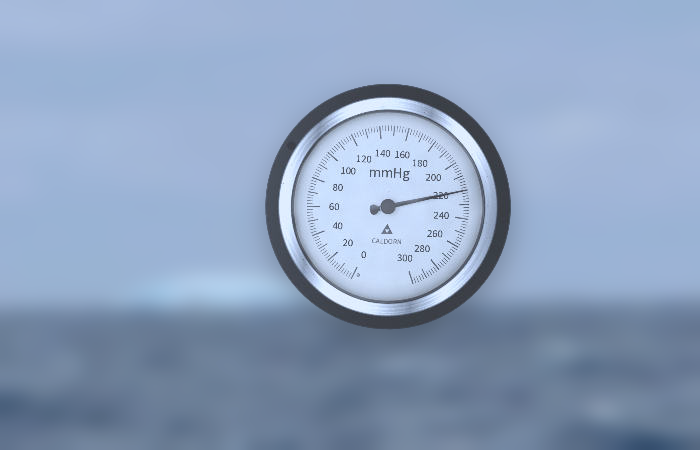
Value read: 220 mmHg
